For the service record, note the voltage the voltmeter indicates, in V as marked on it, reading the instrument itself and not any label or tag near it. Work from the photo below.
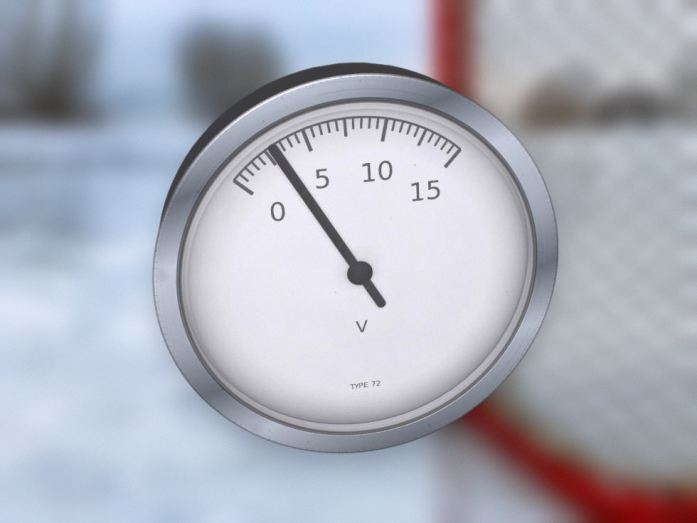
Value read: 3 V
